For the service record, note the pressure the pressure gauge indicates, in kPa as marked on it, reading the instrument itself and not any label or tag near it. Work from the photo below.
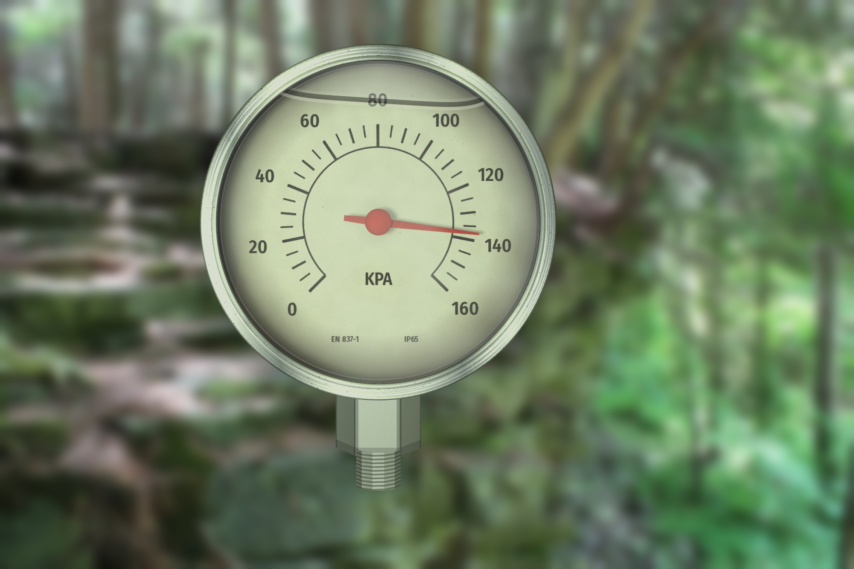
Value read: 137.5 kPa
